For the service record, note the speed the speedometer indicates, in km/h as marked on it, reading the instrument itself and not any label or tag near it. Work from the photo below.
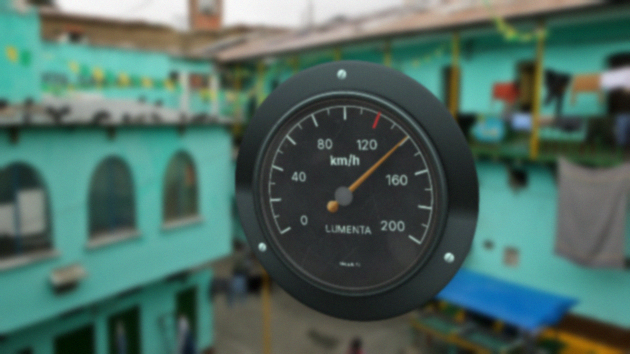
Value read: 140 km/h
